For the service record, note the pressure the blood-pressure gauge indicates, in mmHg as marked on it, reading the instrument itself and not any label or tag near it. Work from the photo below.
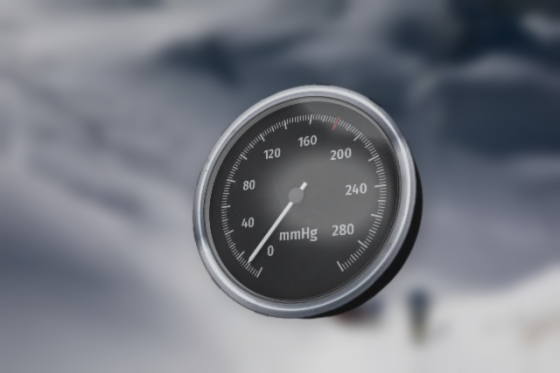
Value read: 10 mmHg
